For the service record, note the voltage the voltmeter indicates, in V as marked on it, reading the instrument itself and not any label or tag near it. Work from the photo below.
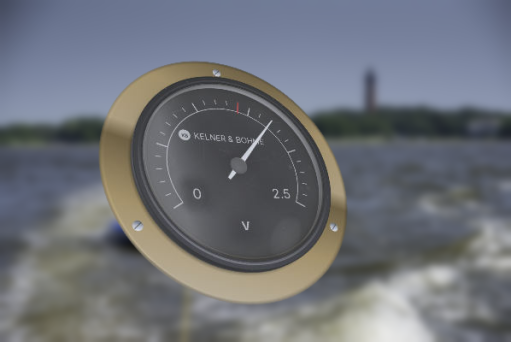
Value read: 1.7 V
